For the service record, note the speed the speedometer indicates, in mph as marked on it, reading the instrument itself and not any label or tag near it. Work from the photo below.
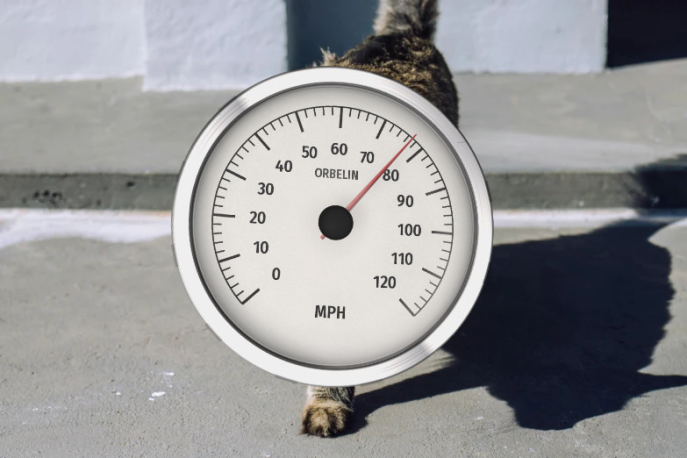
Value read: 77 mph
